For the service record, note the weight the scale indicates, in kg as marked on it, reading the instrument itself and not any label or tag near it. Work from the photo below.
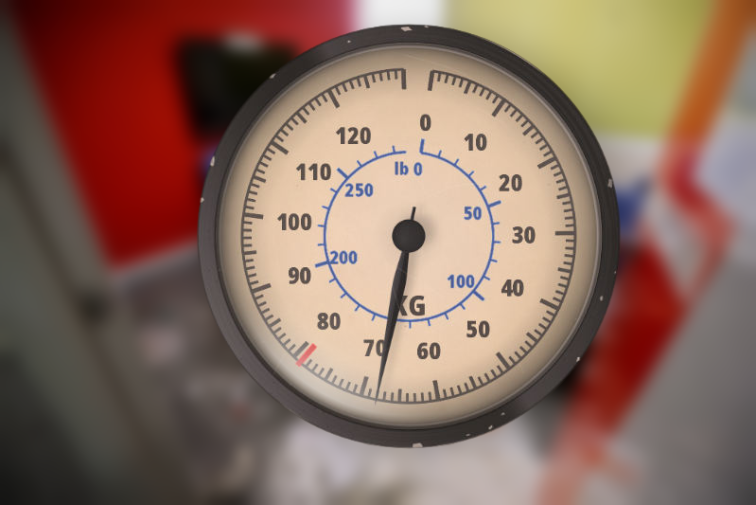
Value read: 68 kg
